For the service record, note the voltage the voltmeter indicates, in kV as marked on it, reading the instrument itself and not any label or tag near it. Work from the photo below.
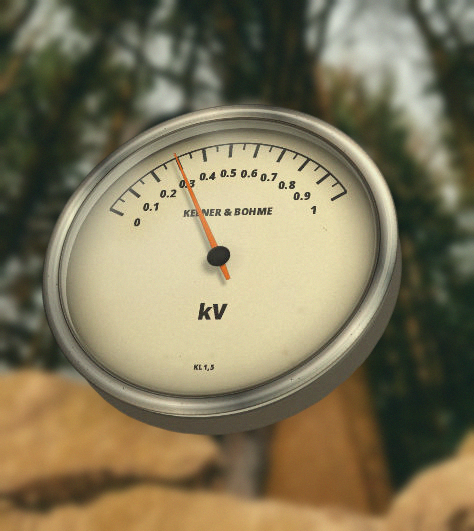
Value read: 0.3 kV
